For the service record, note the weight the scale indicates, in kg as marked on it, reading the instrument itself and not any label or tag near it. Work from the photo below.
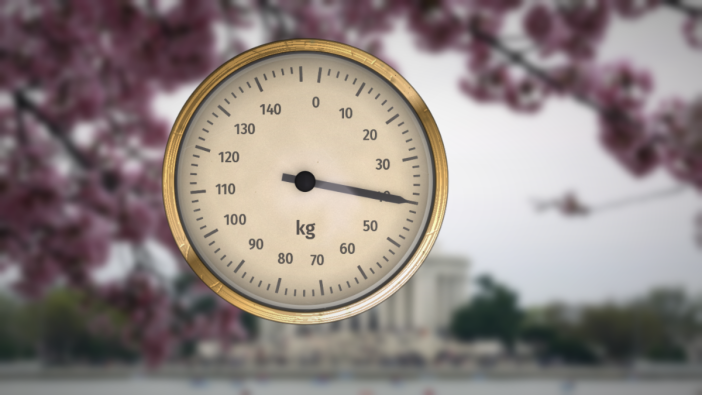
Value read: 40 kg
